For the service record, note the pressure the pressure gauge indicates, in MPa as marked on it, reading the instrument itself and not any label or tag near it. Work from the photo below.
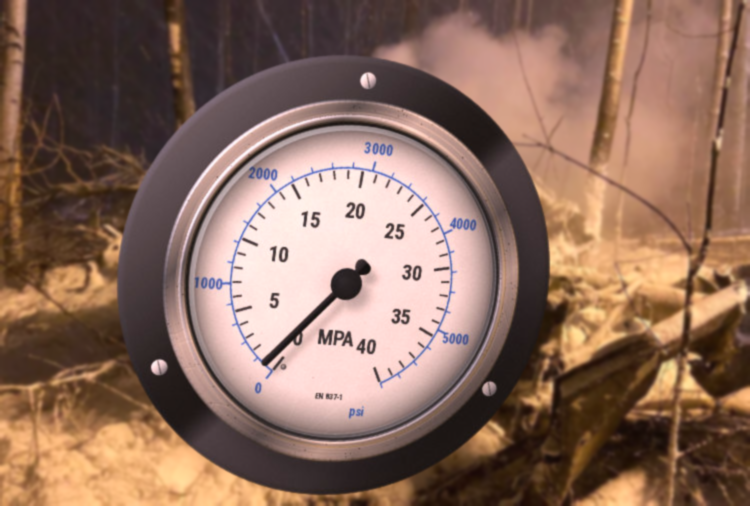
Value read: 1 MPa
